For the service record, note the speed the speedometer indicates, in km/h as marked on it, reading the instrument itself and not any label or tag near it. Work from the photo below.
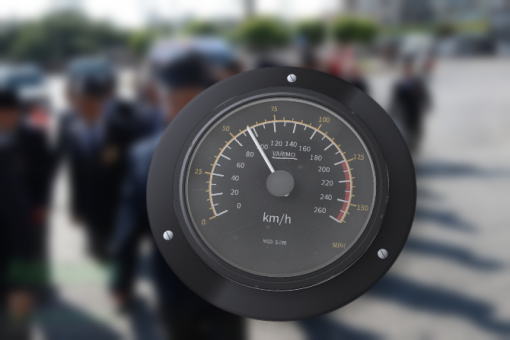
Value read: 95 km/h
